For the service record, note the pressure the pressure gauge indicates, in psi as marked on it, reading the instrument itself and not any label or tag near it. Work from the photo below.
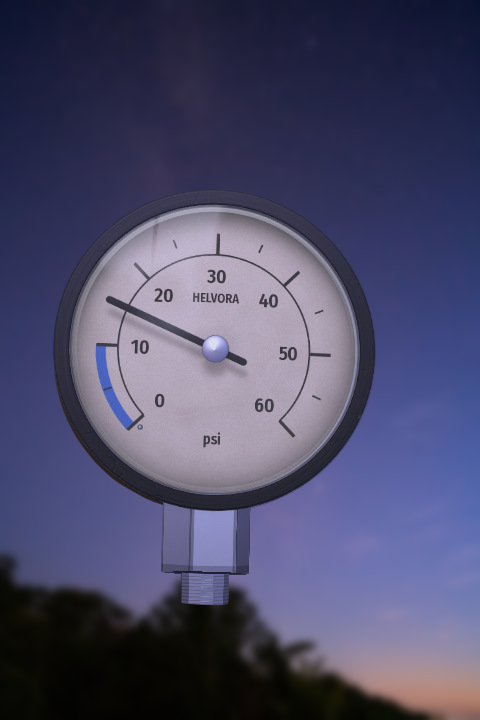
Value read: 15 psi
